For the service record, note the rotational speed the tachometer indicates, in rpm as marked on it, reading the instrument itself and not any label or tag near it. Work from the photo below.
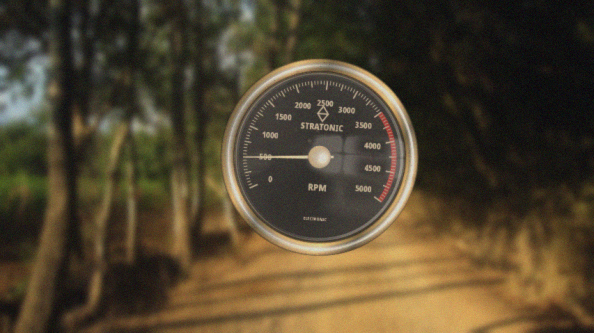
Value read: 500 rpm
